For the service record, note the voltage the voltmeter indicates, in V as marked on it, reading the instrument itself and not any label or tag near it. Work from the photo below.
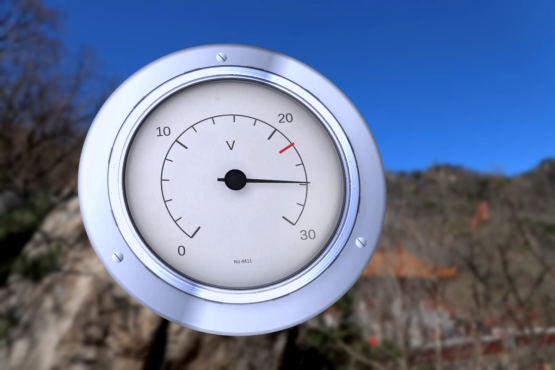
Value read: 26 V
